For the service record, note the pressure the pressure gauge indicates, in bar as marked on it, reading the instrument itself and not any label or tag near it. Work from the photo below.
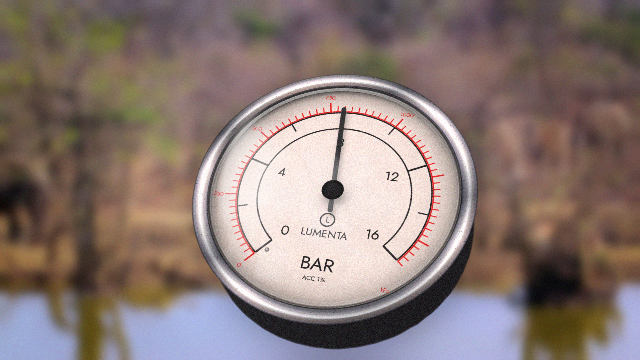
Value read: 8 bar
